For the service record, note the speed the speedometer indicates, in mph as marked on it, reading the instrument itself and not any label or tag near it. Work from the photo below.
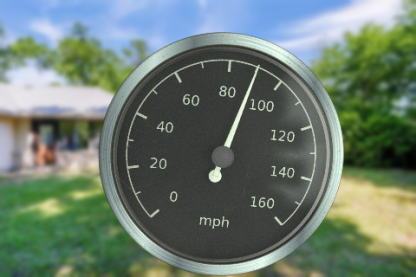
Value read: 90 mph
